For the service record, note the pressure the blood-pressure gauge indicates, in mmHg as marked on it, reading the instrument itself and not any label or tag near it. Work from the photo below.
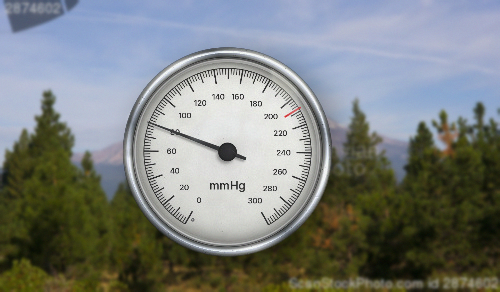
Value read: 80 mmHg
